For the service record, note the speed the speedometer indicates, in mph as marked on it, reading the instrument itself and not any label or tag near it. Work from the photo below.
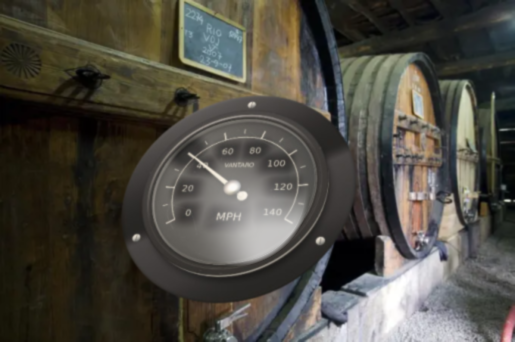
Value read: 40 mph
